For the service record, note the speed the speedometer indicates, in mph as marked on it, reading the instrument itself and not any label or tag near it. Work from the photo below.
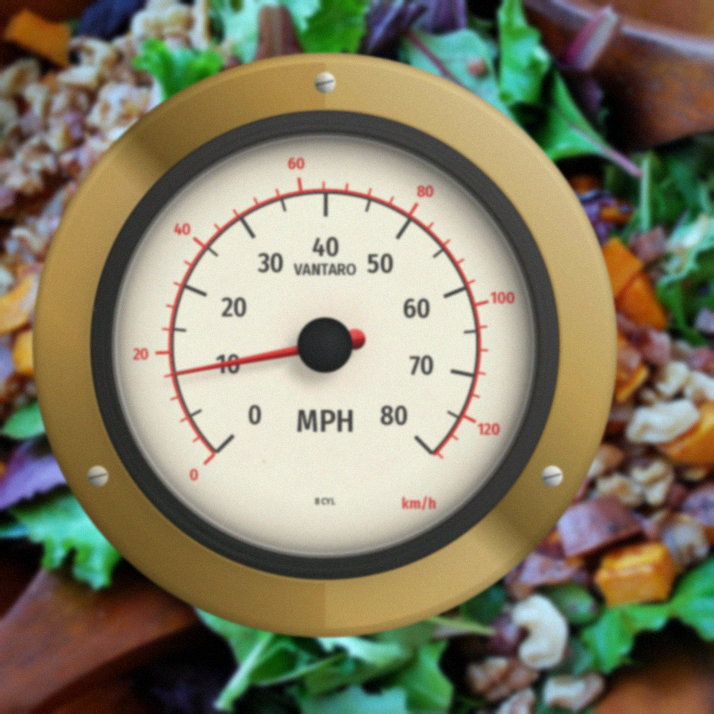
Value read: 10 mph
